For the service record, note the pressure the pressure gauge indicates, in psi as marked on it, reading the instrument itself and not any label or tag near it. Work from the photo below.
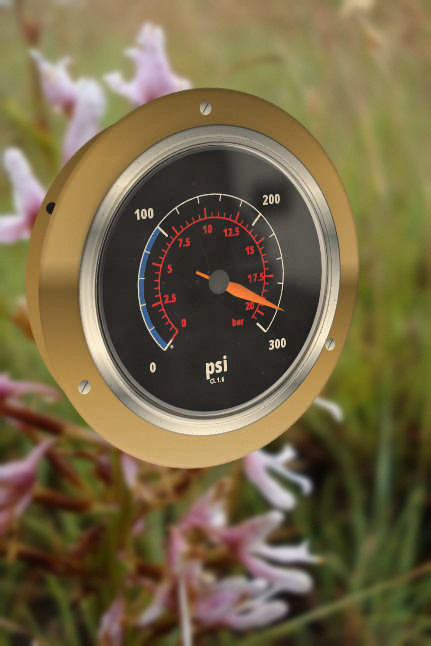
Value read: 280 psi
